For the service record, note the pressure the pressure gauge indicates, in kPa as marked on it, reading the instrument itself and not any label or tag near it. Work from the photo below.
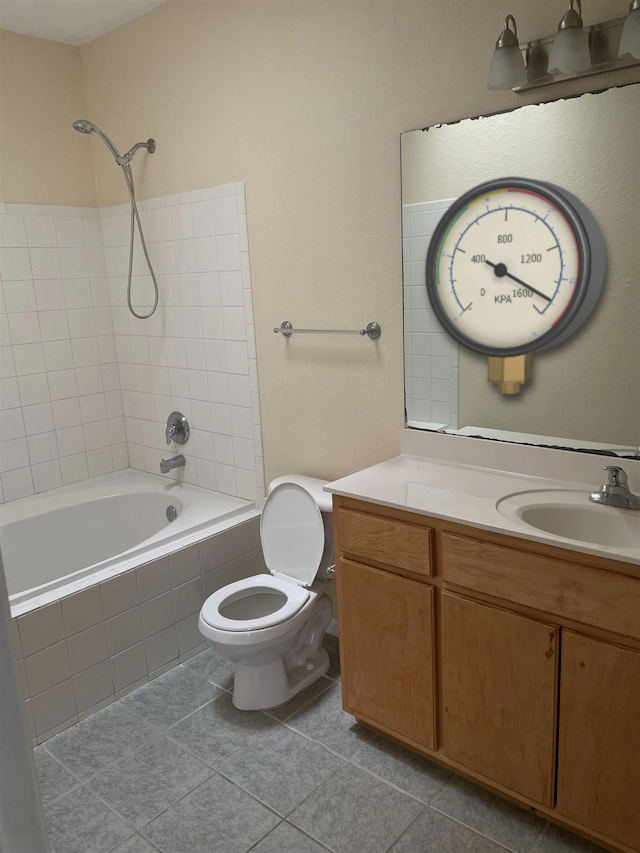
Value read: 1500 kPa
